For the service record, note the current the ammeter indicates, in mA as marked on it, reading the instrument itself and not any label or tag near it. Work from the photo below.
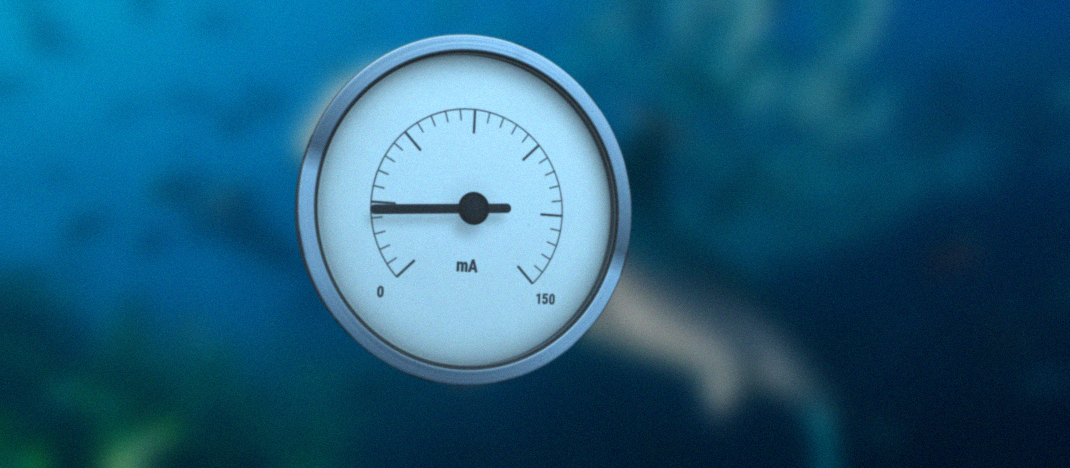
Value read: 22.5 mA
